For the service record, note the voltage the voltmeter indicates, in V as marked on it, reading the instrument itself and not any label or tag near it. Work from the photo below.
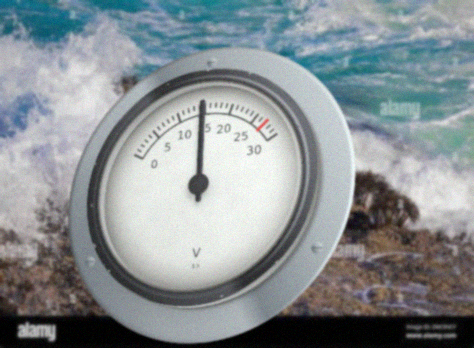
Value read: 15 V
